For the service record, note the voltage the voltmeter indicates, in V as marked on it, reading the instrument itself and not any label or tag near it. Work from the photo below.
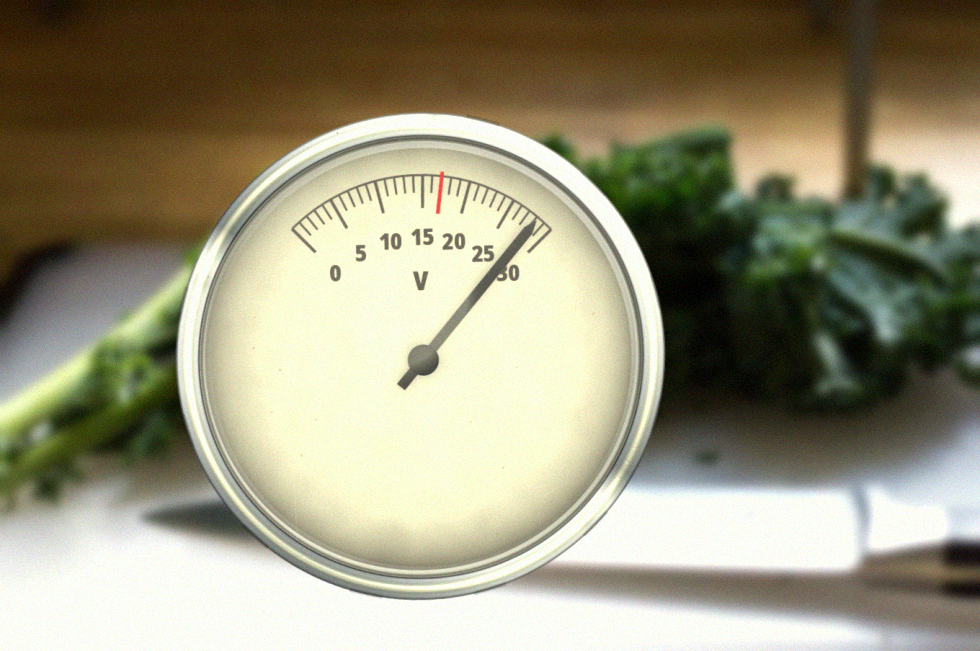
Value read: 28 V
